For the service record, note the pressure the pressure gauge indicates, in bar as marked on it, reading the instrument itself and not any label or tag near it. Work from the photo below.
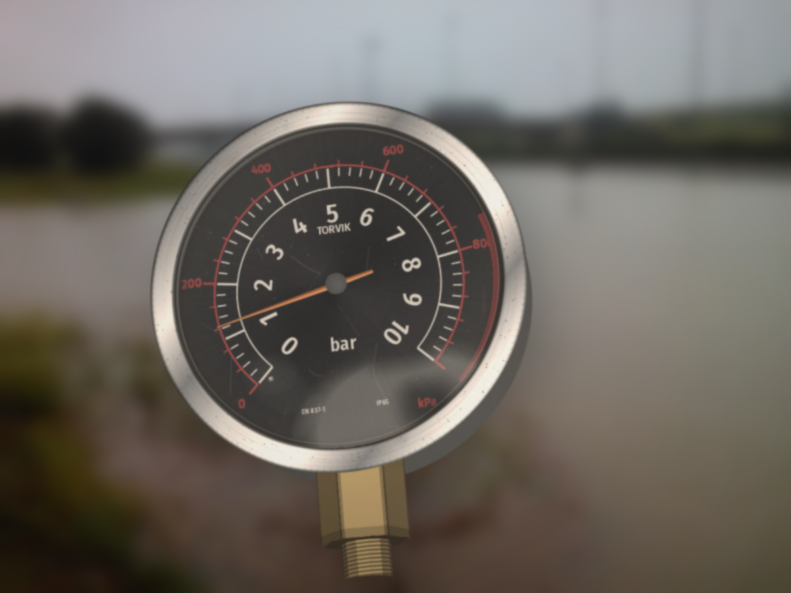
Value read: 1.2 bar
